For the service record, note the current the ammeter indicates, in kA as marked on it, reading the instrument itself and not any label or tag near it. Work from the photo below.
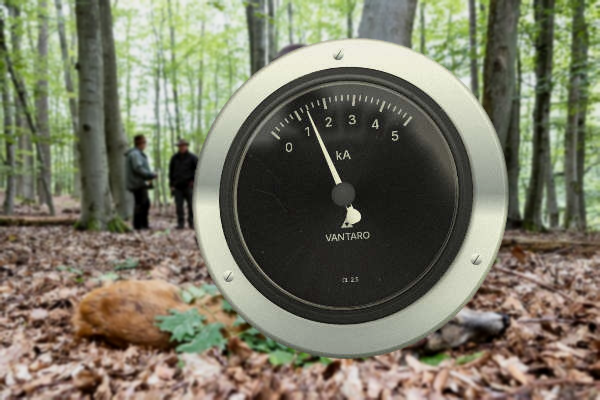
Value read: 1.4 kA
